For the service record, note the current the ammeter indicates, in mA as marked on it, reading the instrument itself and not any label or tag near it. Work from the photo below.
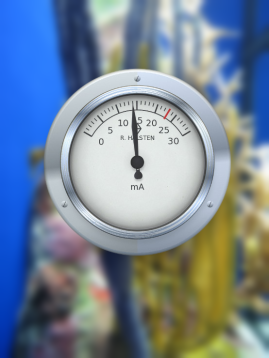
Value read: 14 mA
